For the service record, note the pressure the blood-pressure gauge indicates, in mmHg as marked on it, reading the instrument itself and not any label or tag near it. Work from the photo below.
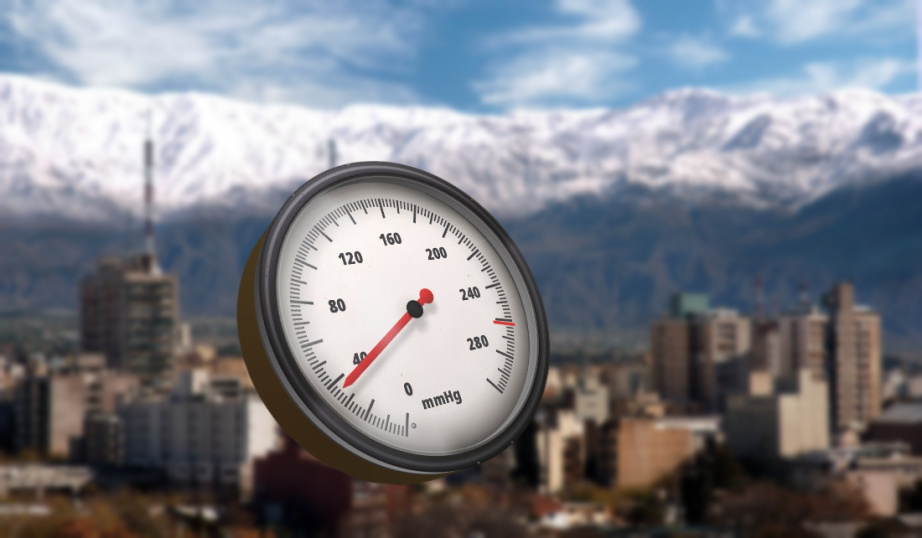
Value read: 36 mmHg
